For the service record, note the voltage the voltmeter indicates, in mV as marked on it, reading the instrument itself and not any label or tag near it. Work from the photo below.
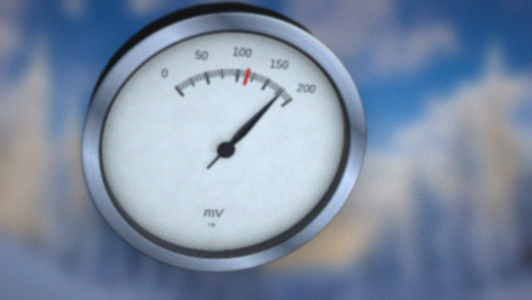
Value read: 175 mV
